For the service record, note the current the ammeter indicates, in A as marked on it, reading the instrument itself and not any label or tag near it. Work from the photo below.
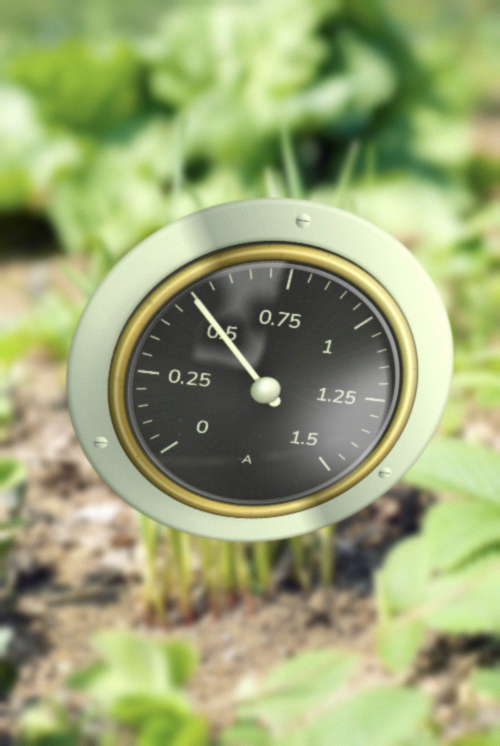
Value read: 0.5 A
